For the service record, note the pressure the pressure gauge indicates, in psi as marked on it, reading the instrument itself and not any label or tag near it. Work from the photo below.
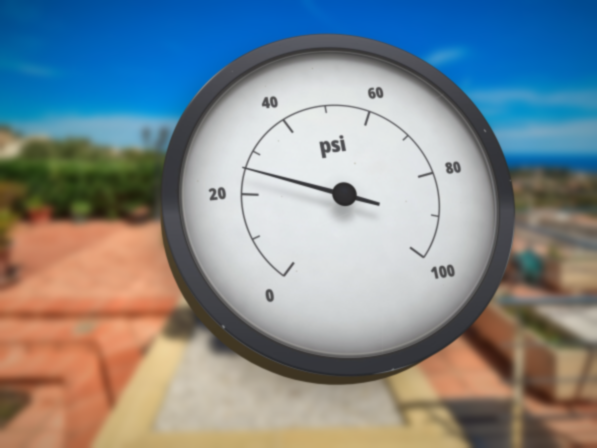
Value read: 25 psi
